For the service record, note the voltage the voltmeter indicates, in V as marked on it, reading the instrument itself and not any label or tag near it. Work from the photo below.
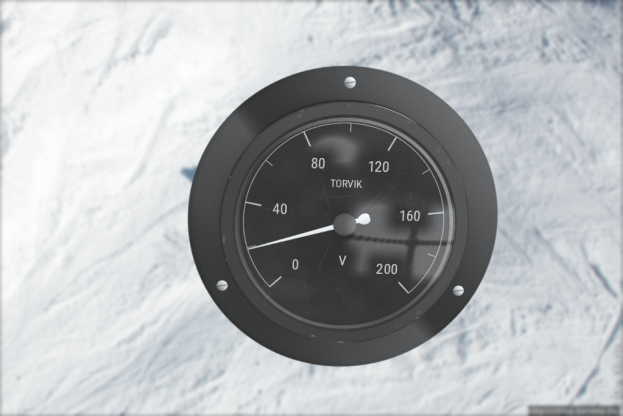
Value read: 20 V
